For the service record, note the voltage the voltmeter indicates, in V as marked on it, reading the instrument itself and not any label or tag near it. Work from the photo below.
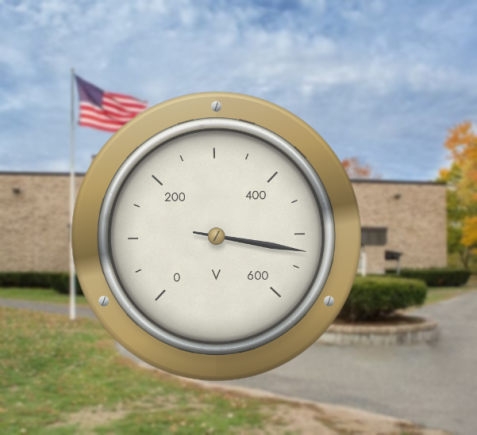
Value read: 525 V
